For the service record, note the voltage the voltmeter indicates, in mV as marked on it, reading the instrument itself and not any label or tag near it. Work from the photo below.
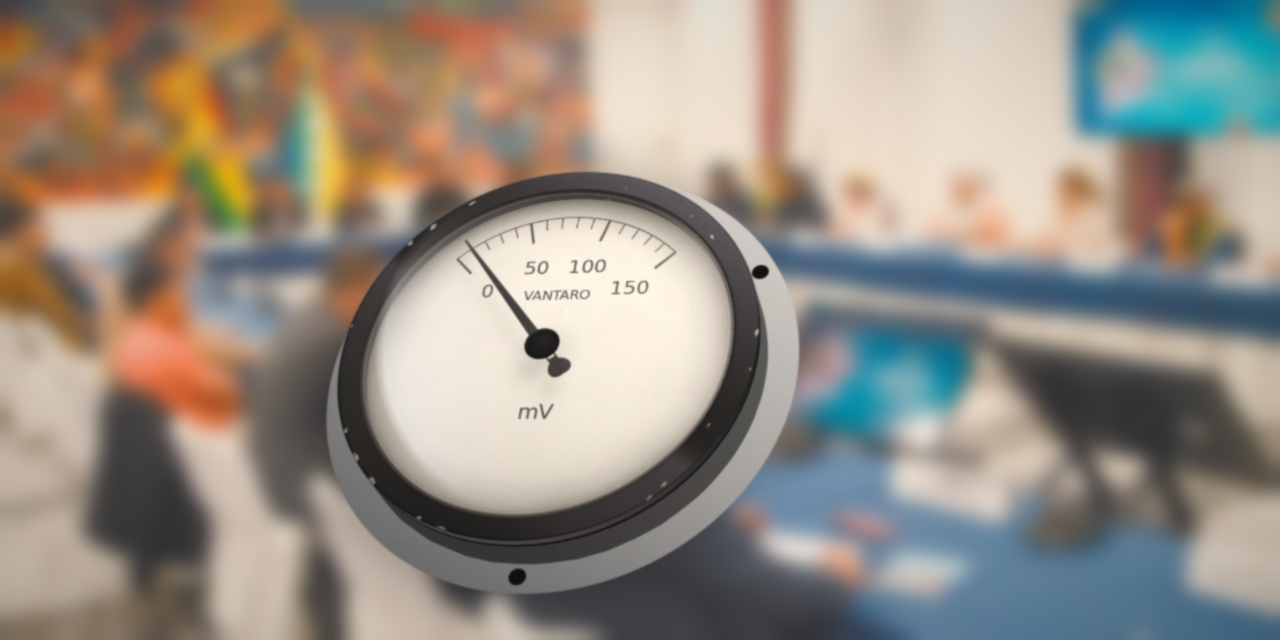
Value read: 10 mV
